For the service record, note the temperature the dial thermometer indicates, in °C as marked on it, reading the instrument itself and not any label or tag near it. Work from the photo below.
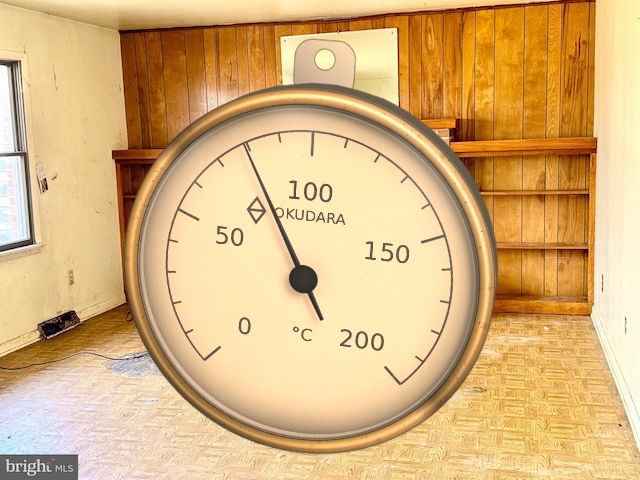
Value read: 80 °C
